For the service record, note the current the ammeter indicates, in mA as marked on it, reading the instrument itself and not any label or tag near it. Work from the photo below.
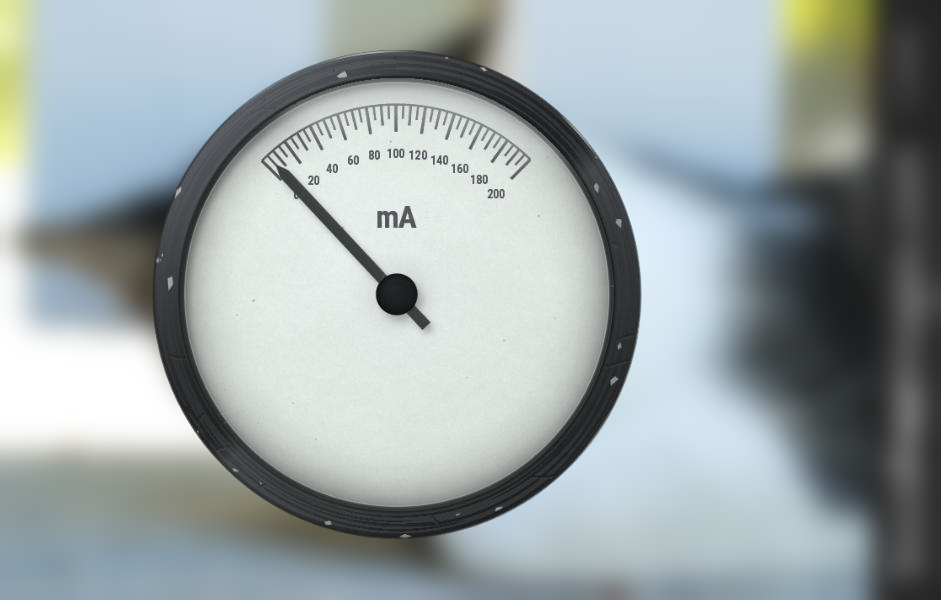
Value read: 5 mA
